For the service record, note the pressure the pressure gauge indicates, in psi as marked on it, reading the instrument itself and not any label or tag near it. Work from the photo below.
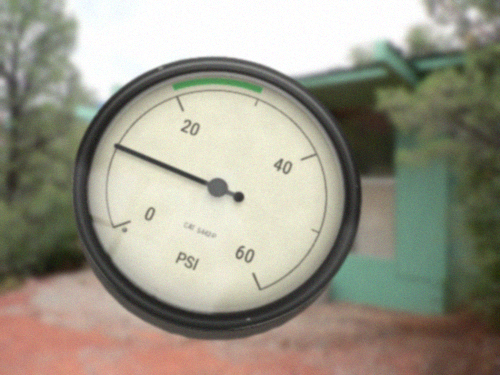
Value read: 10 psi
